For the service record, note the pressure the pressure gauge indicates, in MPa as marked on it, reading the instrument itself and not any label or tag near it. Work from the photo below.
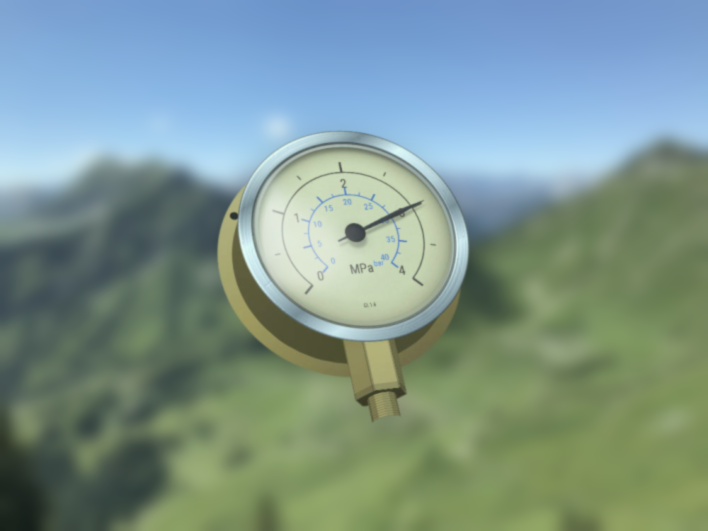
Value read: 3 MPa
